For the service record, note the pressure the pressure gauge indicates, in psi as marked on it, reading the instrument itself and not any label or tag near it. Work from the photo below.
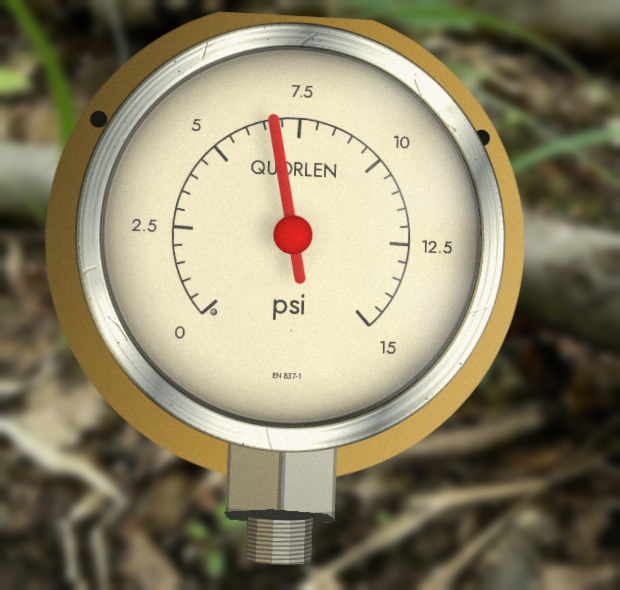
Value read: 6.75 psi
